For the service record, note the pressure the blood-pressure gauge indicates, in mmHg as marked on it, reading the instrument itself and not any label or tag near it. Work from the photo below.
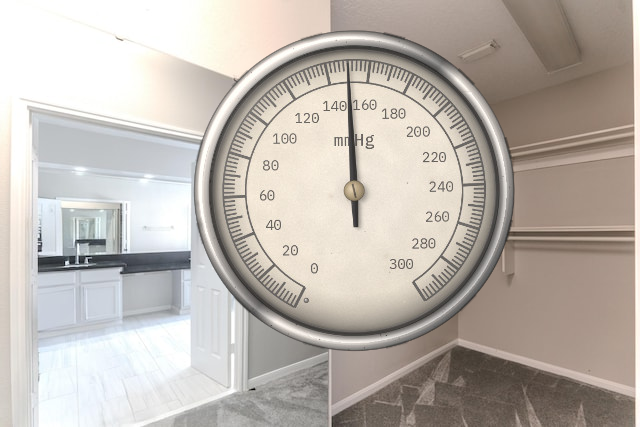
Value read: 150 mmHg
